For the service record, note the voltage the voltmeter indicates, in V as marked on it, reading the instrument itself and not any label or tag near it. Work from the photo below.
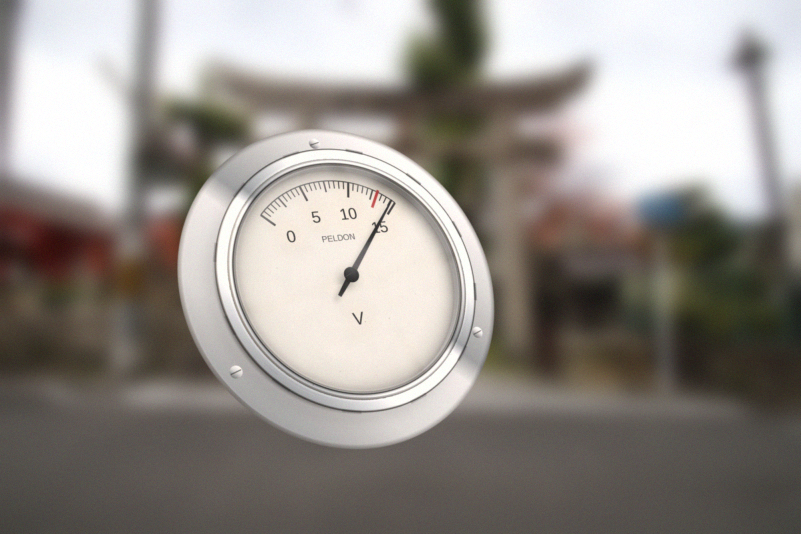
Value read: 14.5 V
